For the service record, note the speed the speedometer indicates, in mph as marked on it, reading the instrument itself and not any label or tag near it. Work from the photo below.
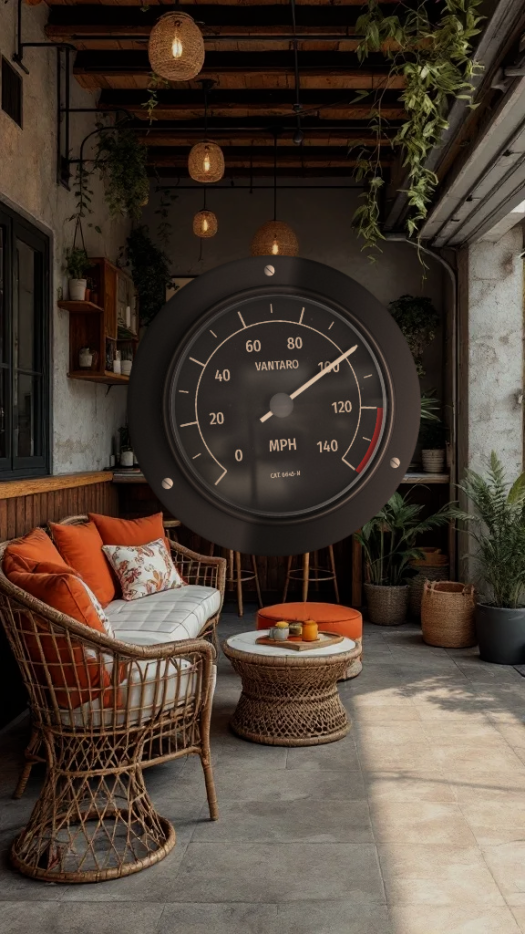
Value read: 100 mph
